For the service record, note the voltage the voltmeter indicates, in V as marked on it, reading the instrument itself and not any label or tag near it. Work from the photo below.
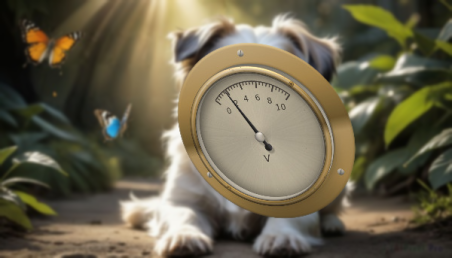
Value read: 2 V
